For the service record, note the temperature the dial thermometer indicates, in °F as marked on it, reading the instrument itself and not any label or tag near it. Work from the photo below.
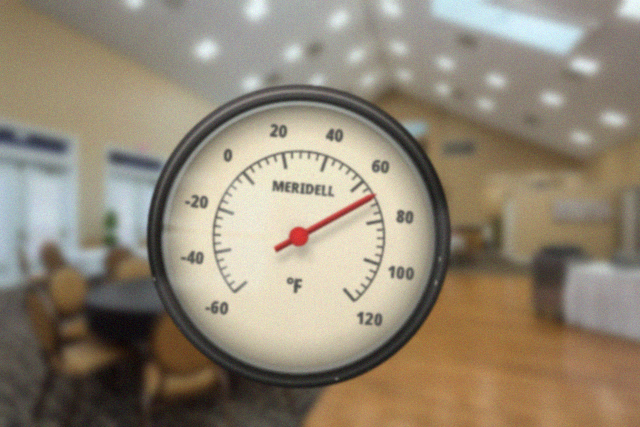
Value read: 68 °F
